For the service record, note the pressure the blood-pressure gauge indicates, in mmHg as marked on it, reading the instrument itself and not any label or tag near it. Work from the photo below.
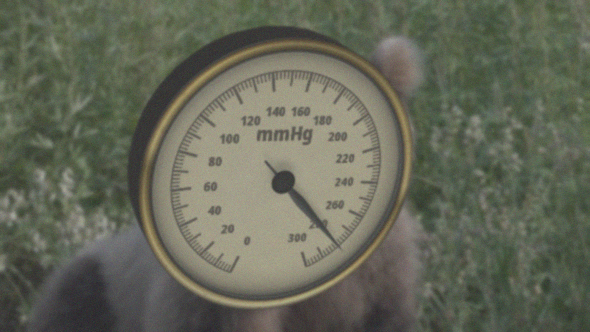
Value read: 280 mmHg
